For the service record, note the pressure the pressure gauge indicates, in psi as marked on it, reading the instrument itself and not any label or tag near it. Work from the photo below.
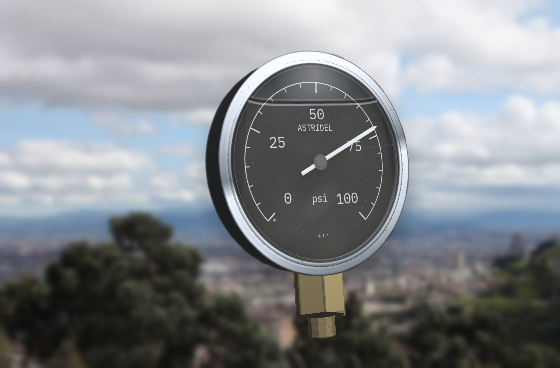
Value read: 72.5 psi
